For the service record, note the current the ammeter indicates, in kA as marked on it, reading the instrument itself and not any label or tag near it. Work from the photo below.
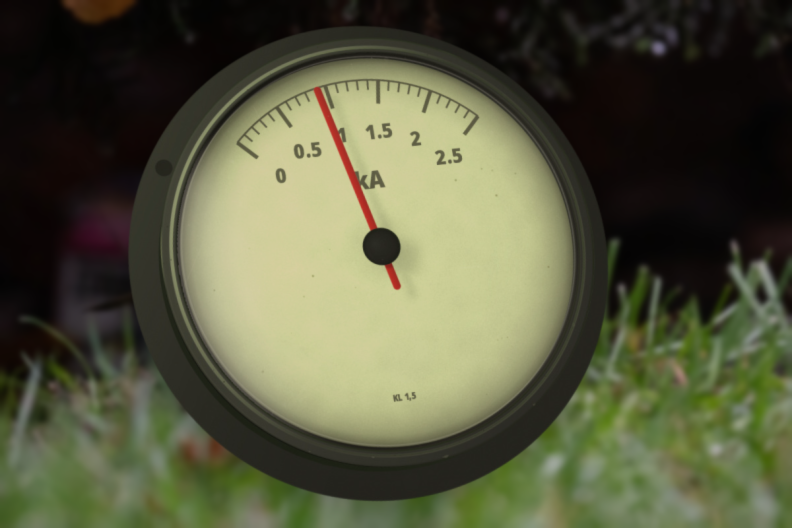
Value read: 0.9 kA
